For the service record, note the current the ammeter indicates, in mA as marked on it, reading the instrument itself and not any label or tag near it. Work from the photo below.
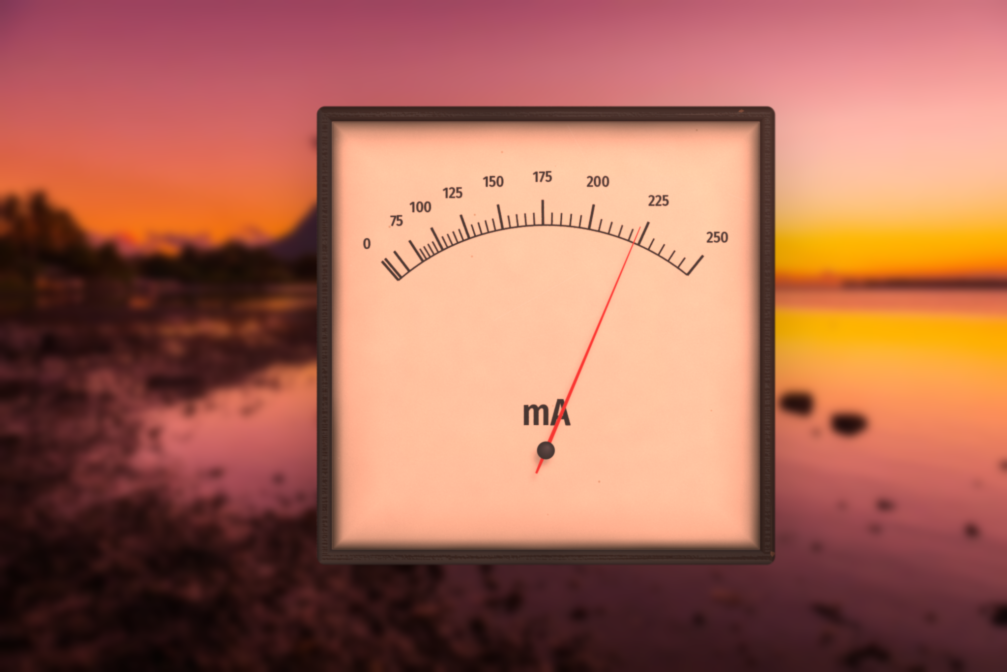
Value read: 222.5 mA
